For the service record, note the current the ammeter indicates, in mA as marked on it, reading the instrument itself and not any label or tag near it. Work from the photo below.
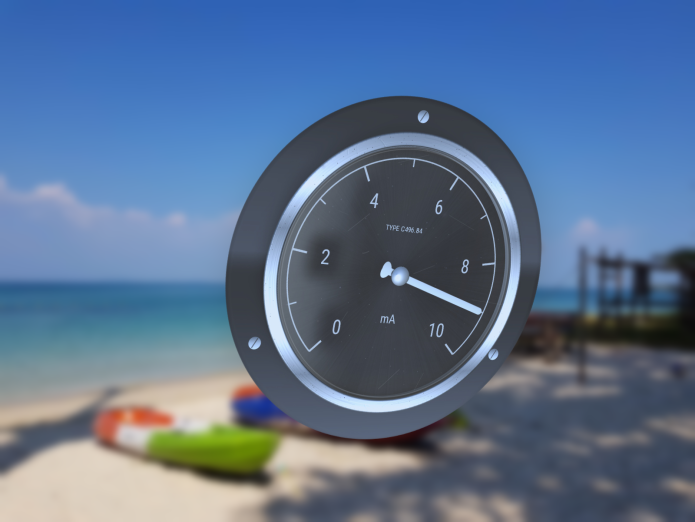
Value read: 9 mA
